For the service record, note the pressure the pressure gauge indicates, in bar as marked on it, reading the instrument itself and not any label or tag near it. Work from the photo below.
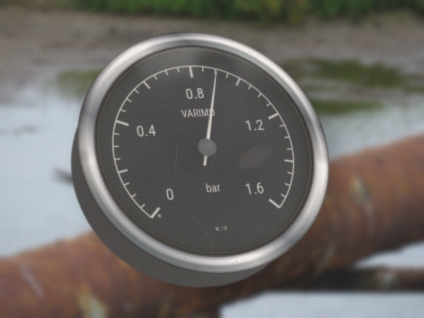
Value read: 0.9 bar
